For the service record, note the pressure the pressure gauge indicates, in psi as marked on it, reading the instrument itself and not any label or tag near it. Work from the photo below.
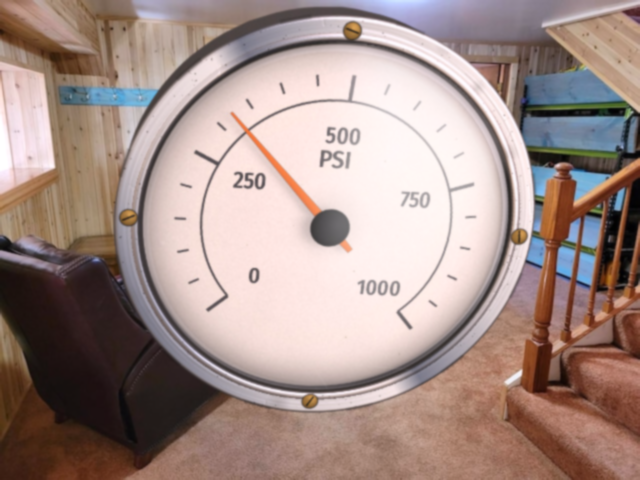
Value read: 325 psi
